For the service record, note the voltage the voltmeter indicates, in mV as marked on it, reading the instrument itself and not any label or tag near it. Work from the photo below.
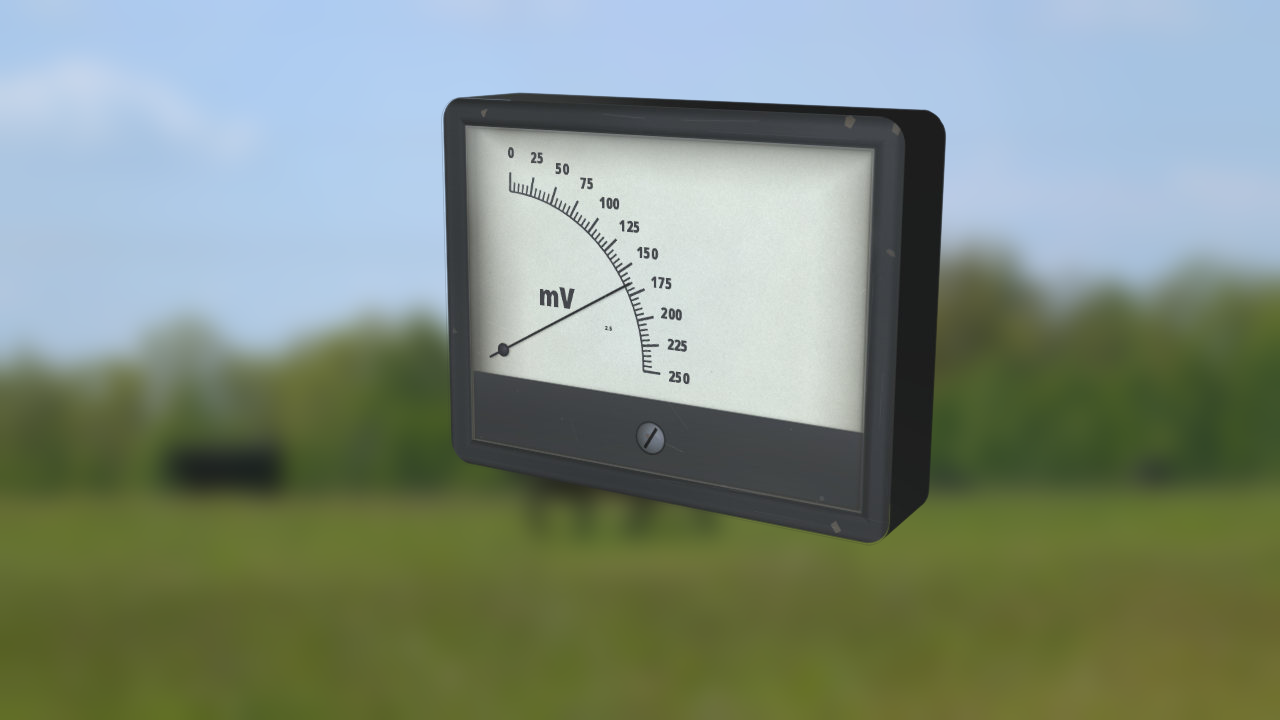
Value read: 165 mV
